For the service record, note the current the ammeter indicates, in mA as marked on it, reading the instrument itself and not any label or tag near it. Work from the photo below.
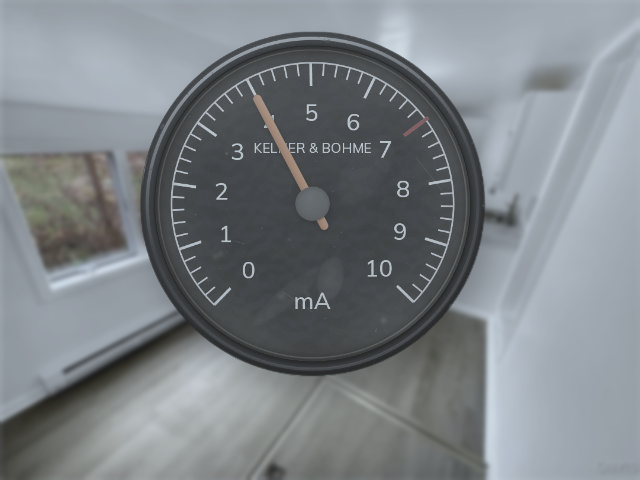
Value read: 4 mA
